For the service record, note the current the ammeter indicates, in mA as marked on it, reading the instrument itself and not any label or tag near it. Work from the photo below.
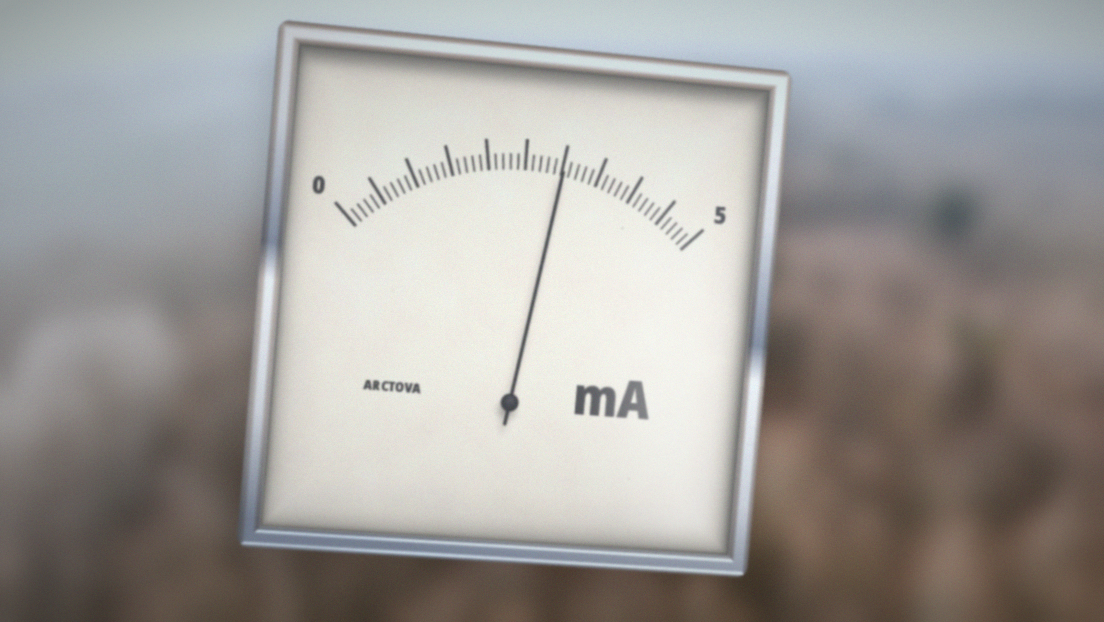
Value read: 3 mA
